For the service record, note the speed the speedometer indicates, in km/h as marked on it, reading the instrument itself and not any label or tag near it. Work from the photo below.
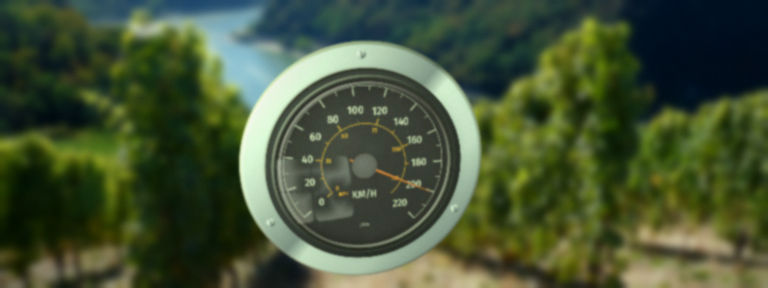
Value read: 200 km/h
